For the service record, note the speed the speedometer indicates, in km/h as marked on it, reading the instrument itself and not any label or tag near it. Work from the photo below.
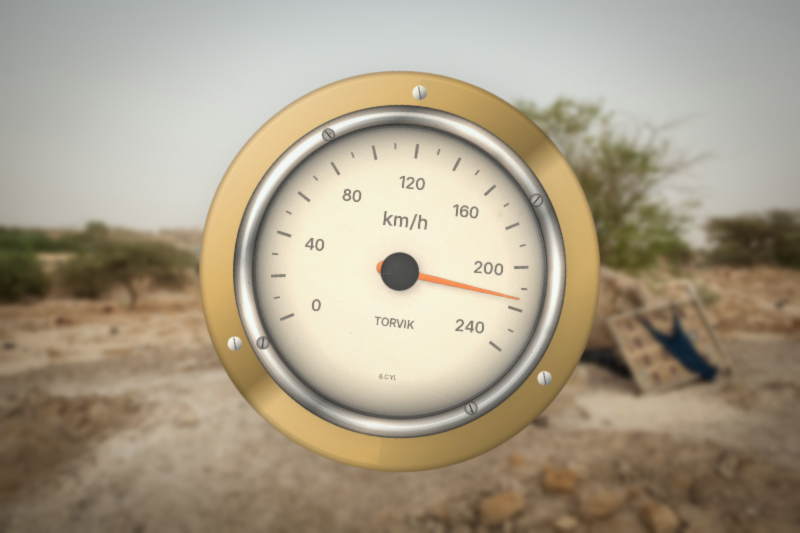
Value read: 215 km/h
